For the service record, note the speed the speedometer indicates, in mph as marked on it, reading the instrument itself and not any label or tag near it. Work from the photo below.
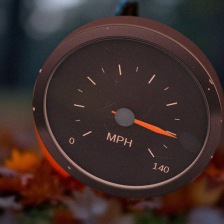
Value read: 120 mph
